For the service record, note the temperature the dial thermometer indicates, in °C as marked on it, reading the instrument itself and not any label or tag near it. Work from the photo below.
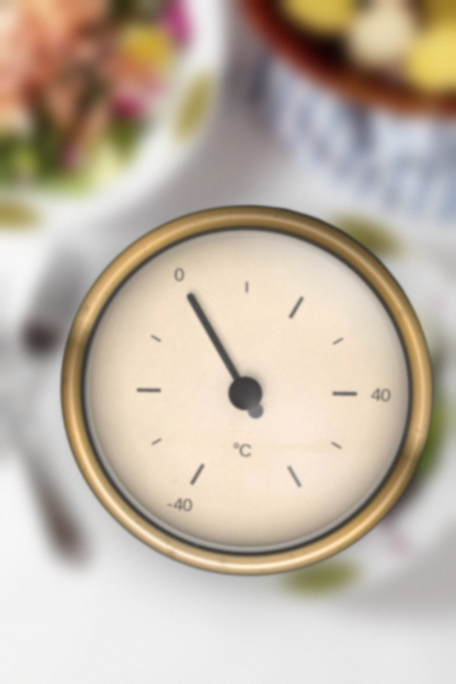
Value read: 0 °C
